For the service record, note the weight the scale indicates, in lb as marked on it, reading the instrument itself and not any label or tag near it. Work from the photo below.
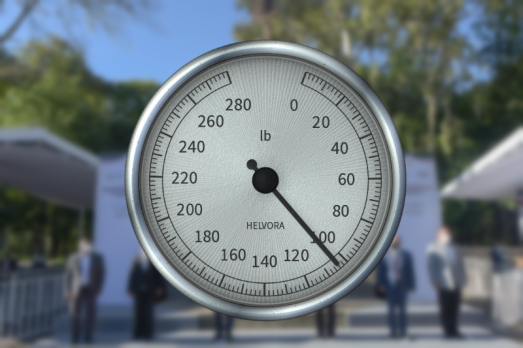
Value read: 104 lb
